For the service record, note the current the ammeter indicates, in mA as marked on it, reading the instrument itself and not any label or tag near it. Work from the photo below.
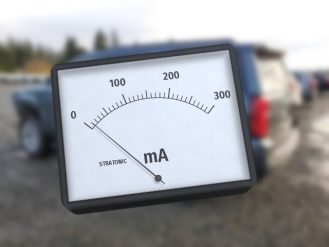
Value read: 10 mA
